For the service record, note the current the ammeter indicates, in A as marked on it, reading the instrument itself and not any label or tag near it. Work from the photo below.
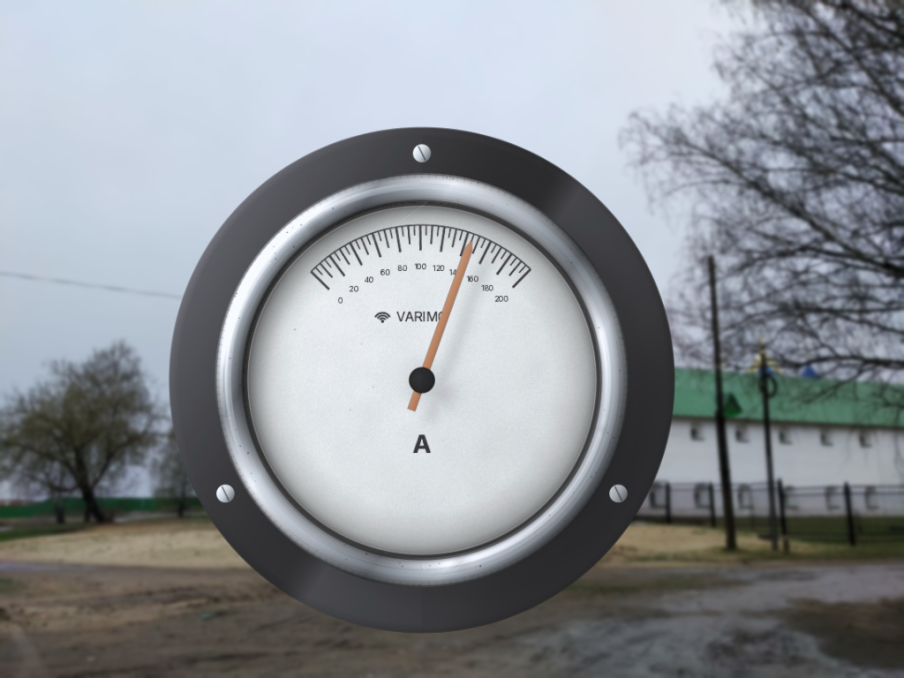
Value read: 145 A
